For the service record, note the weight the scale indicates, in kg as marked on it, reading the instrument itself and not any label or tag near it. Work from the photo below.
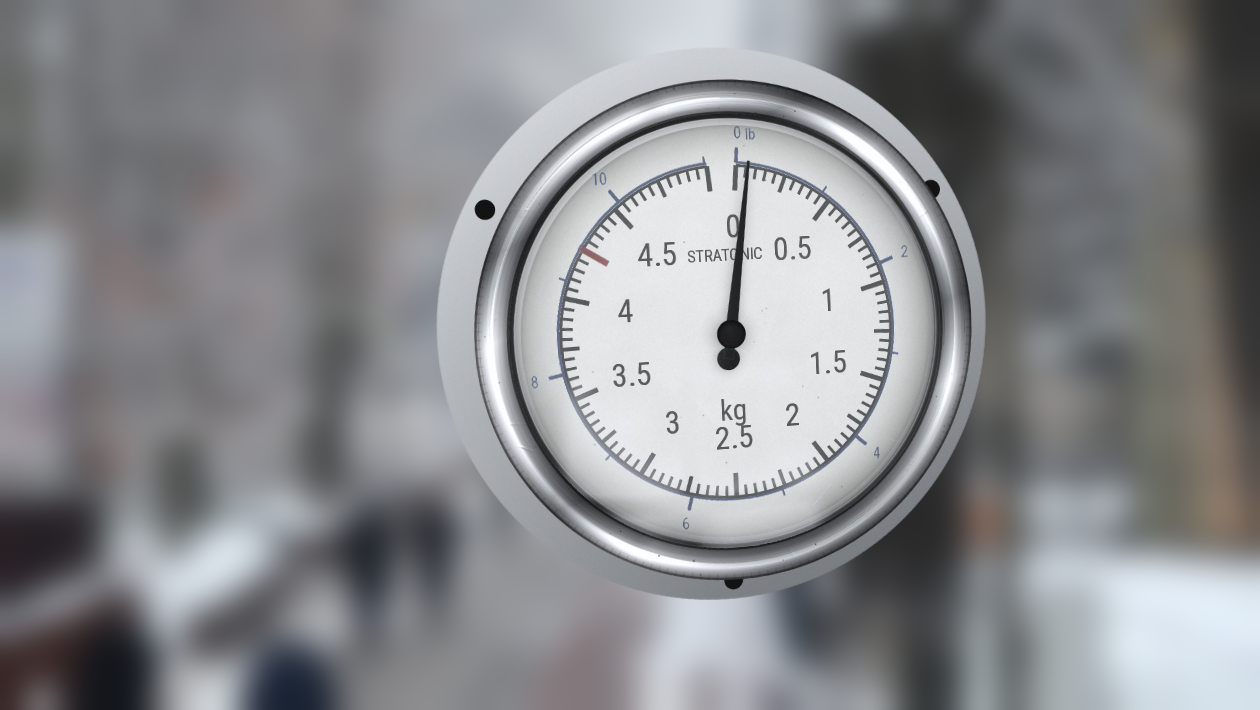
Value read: 0.05 kg
